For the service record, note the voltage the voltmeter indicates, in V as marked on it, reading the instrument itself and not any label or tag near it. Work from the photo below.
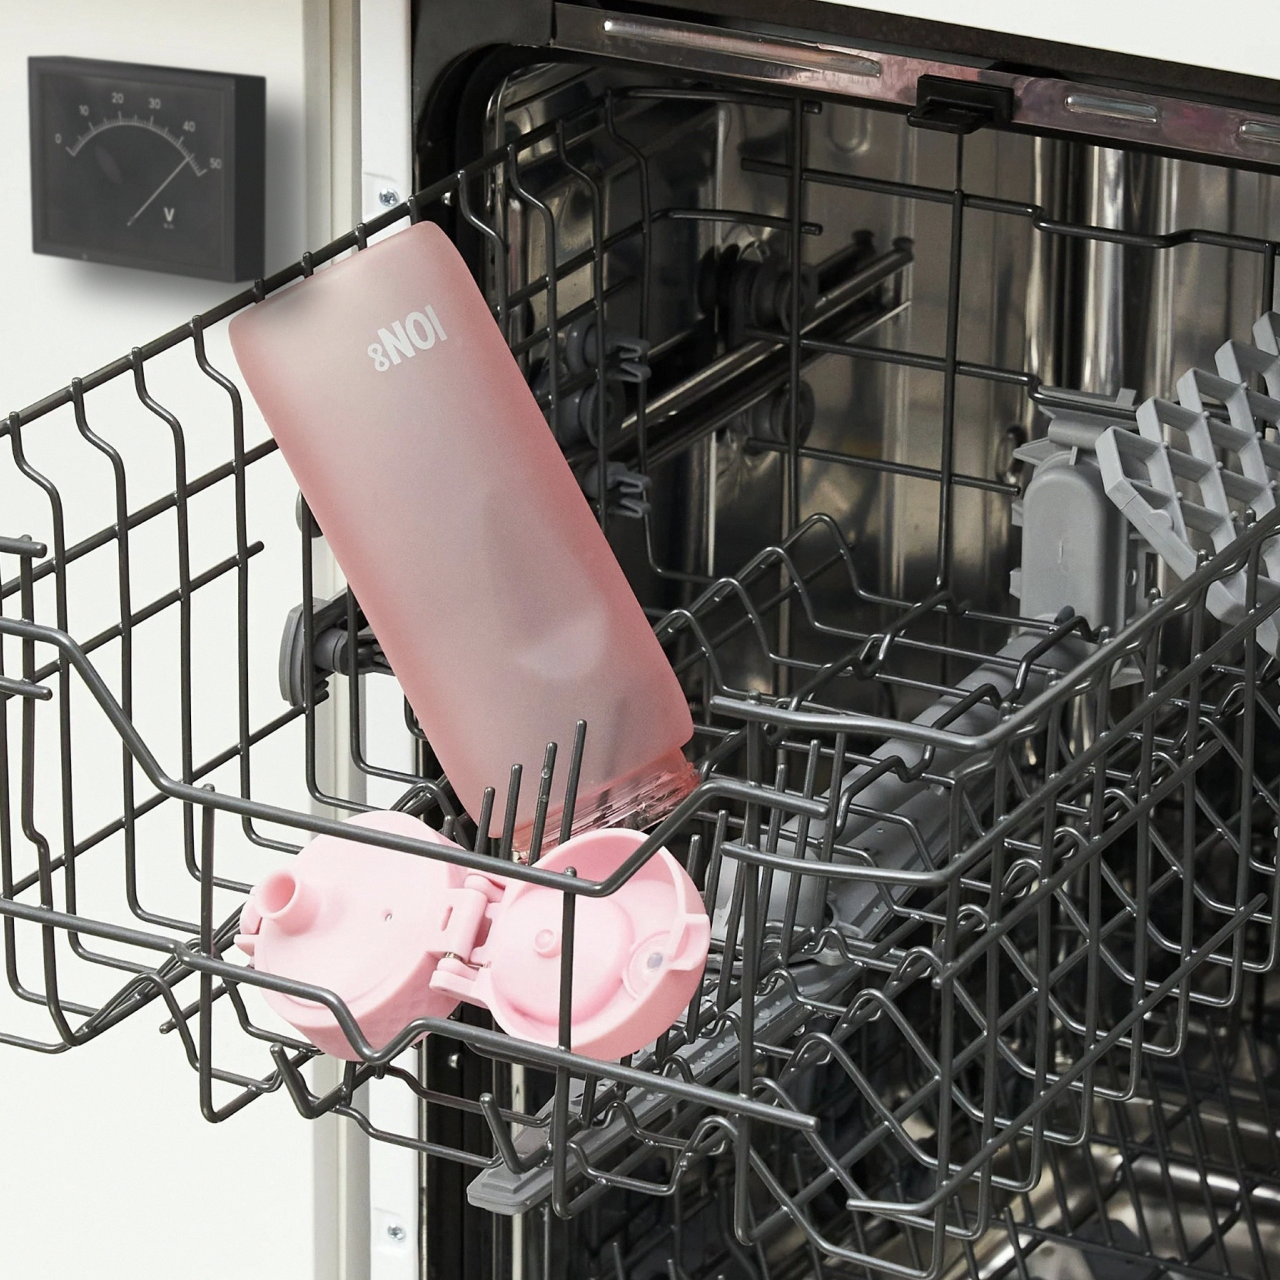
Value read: 45 V
